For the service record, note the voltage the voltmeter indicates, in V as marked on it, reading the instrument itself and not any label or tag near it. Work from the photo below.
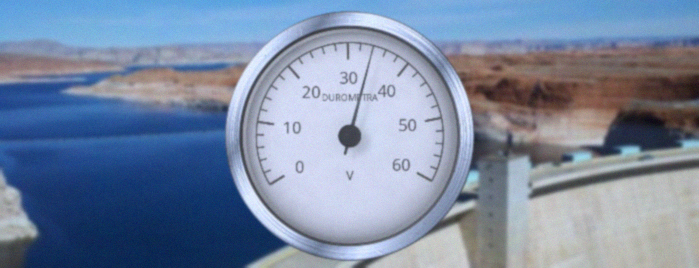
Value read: 34 V
